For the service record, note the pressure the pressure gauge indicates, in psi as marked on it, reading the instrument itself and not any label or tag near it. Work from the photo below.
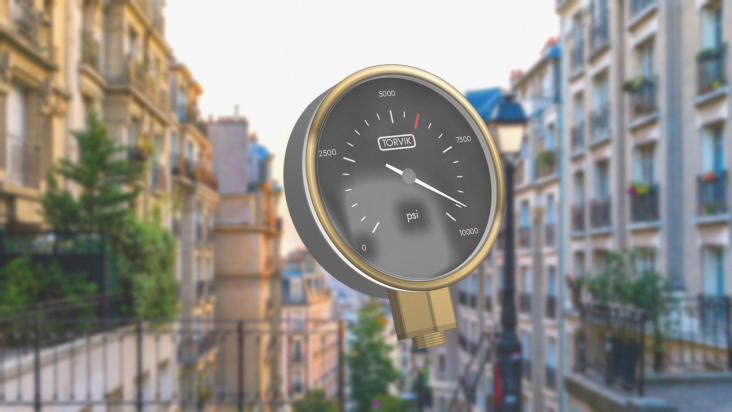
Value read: 9500 psi
